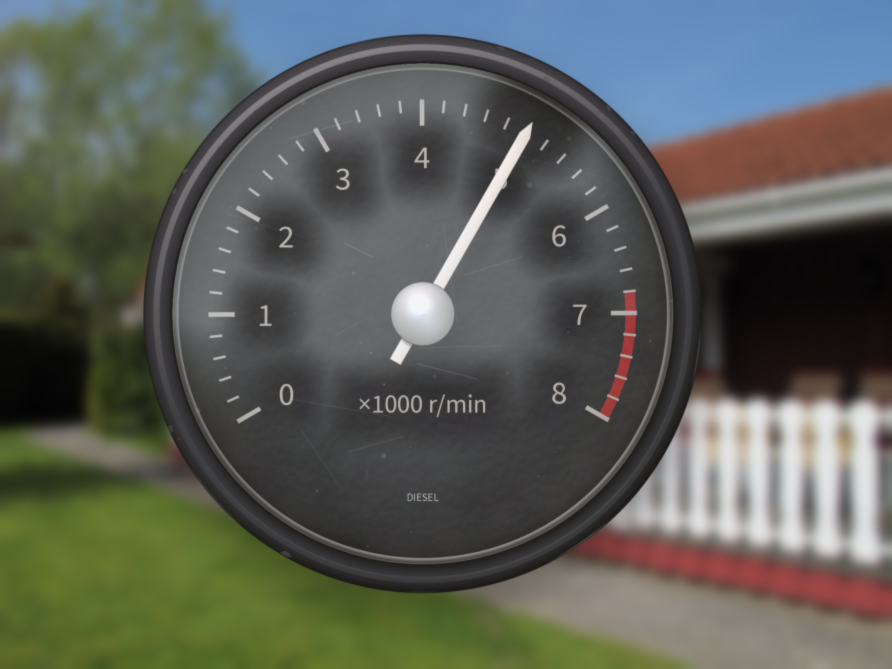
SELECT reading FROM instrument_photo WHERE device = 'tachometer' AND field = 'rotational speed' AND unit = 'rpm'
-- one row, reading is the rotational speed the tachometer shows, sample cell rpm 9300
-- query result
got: rpm 5000
